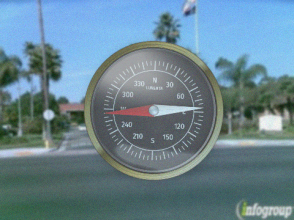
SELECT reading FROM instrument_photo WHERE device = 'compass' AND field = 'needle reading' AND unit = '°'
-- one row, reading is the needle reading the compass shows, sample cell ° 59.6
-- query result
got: ° 265
